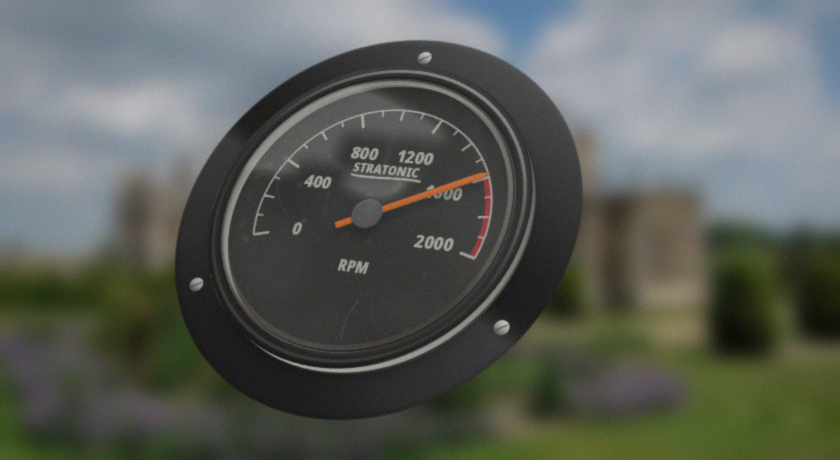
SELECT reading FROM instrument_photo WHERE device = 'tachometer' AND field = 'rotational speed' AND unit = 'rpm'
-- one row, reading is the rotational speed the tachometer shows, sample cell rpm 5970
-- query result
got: rpm 1600
